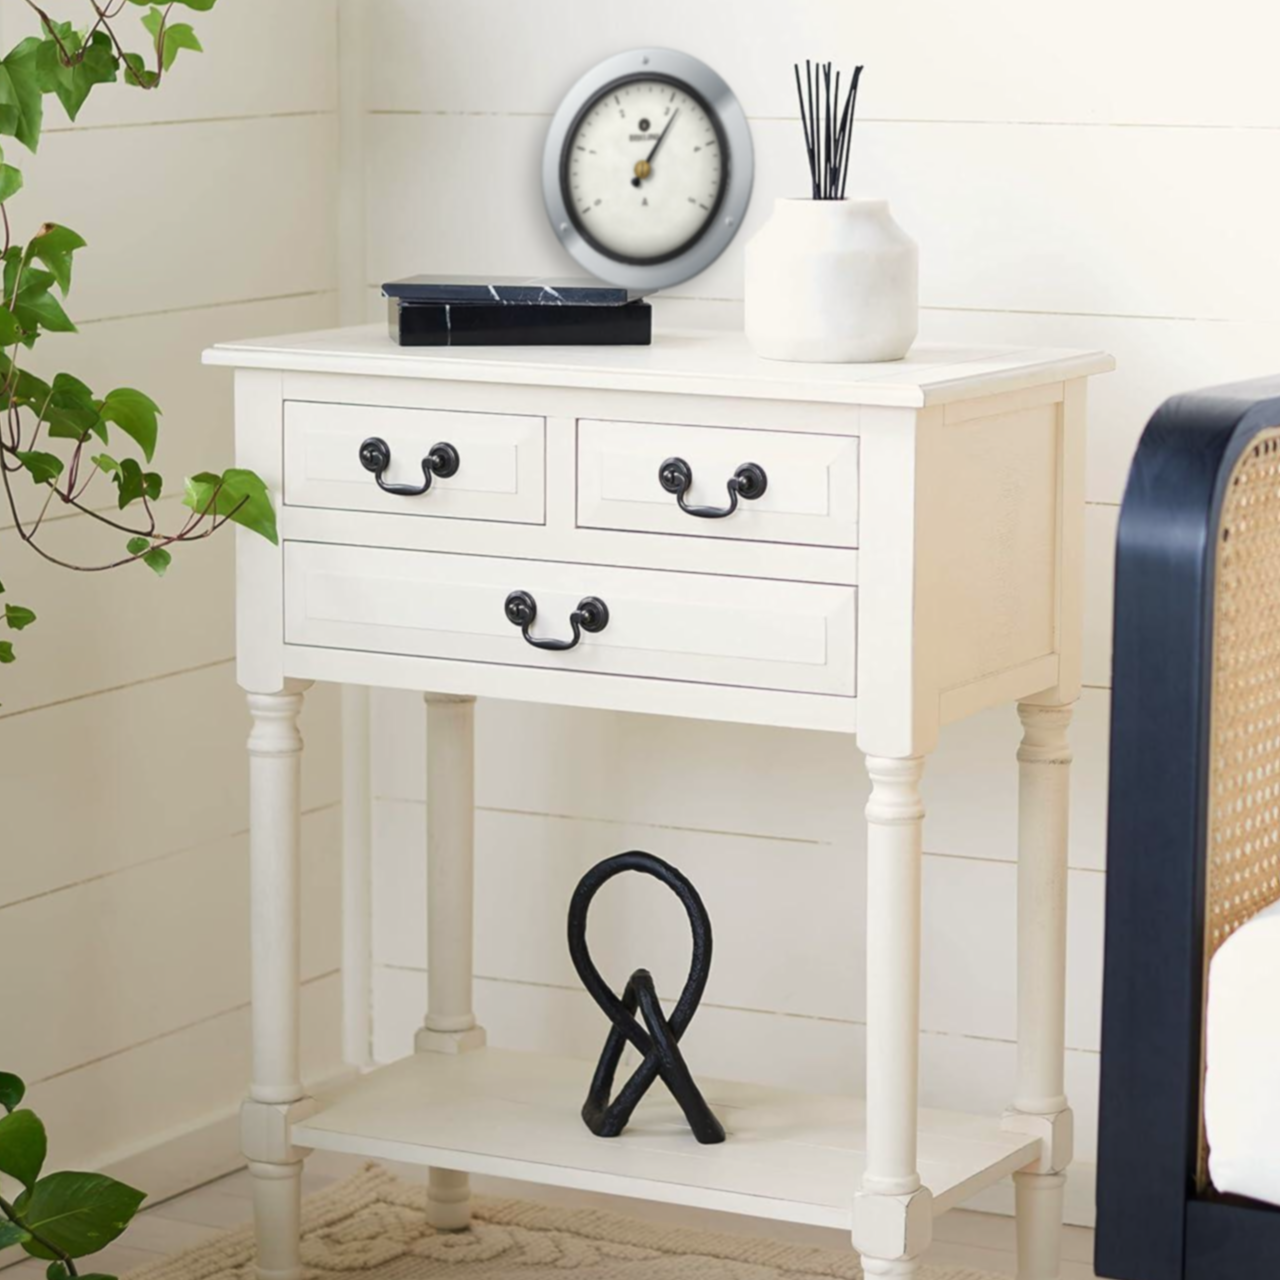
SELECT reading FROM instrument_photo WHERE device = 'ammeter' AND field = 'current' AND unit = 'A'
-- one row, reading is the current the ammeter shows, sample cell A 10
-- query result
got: A 3.2
